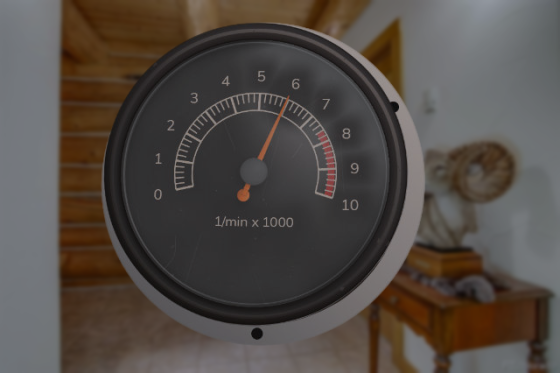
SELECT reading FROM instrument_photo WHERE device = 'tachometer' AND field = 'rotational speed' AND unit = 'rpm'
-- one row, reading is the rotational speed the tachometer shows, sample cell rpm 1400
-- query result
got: rpm 6000
